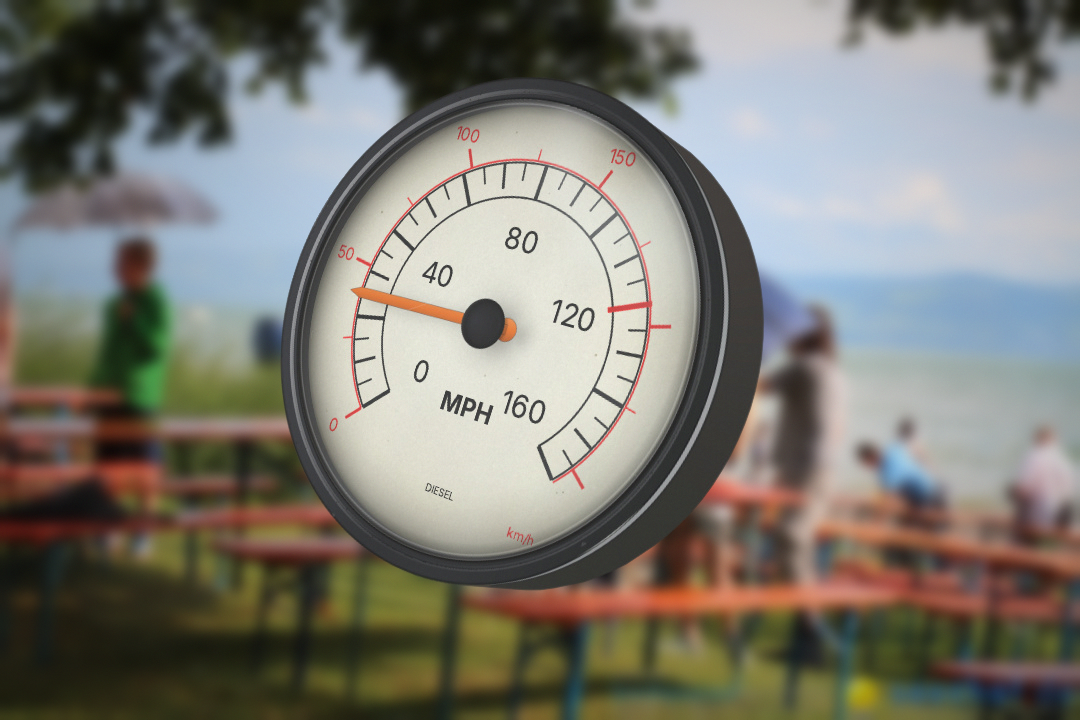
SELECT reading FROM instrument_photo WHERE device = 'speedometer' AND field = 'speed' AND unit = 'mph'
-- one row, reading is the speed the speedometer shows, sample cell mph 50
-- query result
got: mph 25
